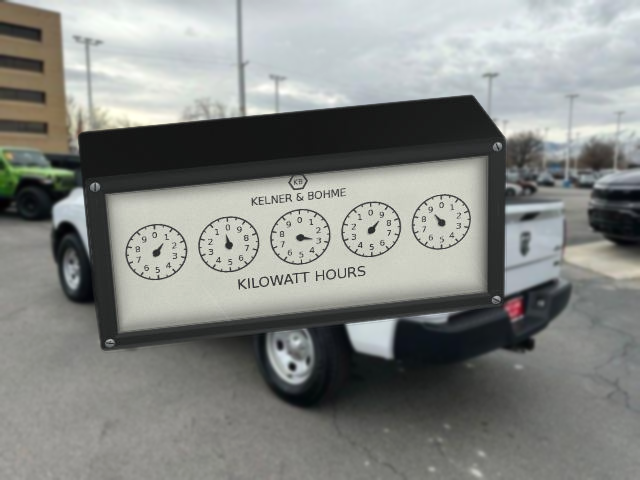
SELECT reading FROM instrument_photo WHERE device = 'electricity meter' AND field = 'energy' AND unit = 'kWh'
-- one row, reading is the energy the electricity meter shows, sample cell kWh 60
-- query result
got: kWh 10289
